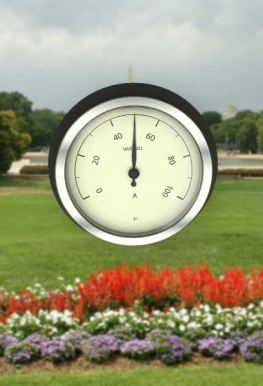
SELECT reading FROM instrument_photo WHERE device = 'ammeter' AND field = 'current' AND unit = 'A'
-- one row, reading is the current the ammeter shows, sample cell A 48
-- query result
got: A 50
